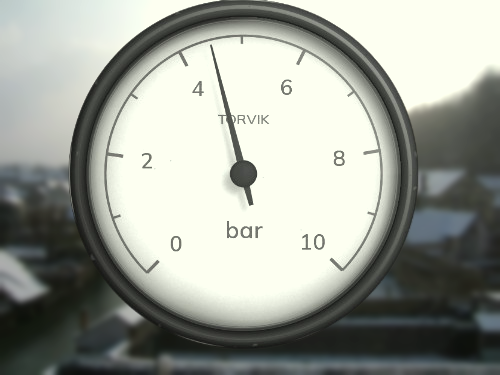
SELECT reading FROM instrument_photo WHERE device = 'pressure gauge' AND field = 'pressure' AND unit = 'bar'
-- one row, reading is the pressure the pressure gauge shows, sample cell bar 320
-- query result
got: bar 4.5
